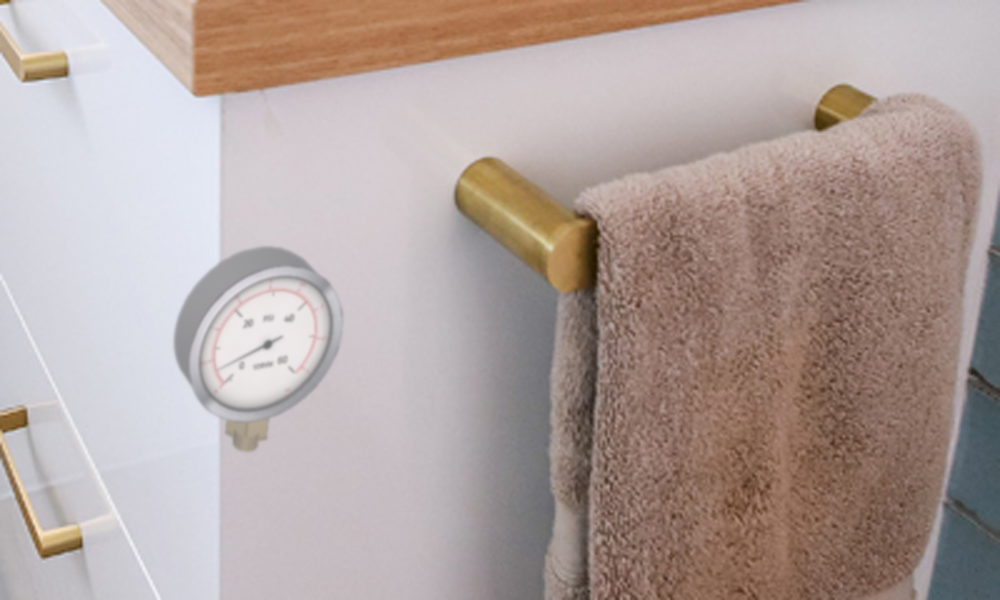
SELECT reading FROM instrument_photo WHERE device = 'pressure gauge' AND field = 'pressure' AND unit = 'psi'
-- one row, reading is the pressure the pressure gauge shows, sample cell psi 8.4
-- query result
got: psi 5
